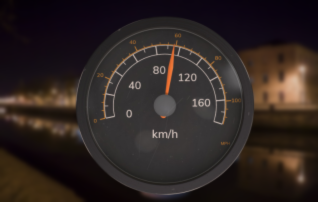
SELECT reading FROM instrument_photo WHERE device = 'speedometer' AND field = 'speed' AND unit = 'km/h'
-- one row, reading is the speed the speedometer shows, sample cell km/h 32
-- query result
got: km/h 95
